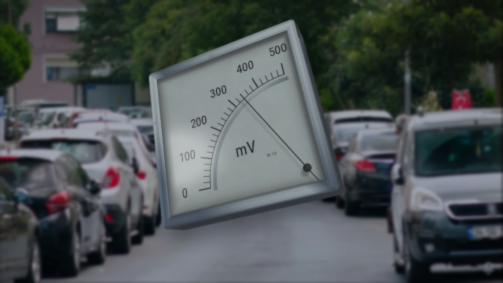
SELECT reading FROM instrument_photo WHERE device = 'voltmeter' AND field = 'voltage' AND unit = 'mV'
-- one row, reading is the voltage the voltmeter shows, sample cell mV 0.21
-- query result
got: mV 340
